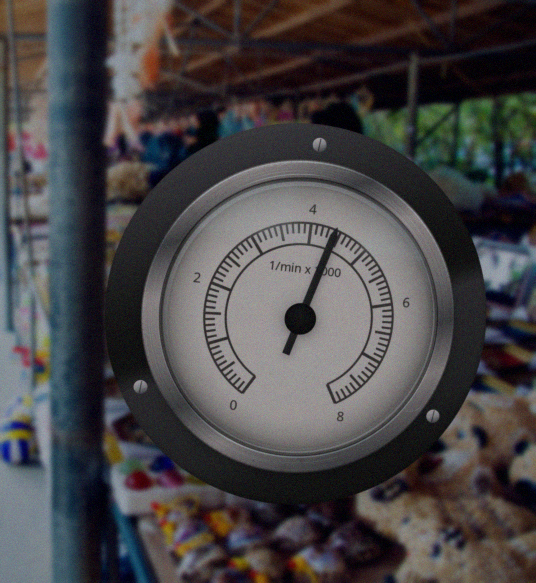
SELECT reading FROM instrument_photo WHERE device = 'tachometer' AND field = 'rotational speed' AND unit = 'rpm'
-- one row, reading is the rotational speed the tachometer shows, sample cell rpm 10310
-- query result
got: rpm 4400
